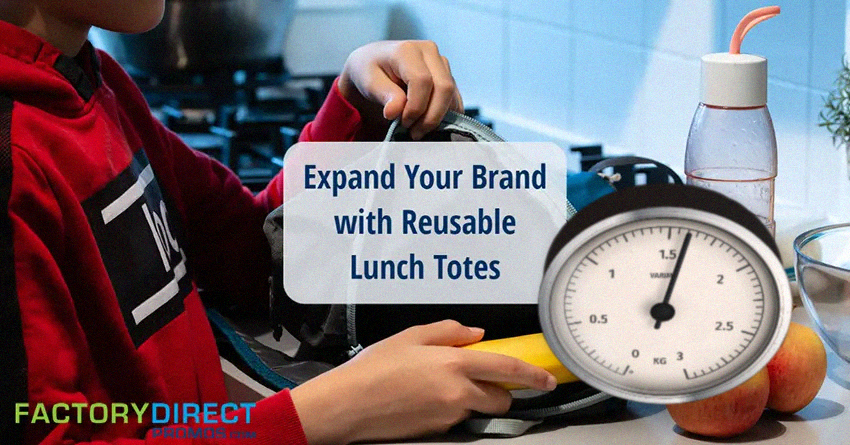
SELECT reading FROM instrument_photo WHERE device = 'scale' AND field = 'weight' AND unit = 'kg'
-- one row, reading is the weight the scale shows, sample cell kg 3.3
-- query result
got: kg 1.6
